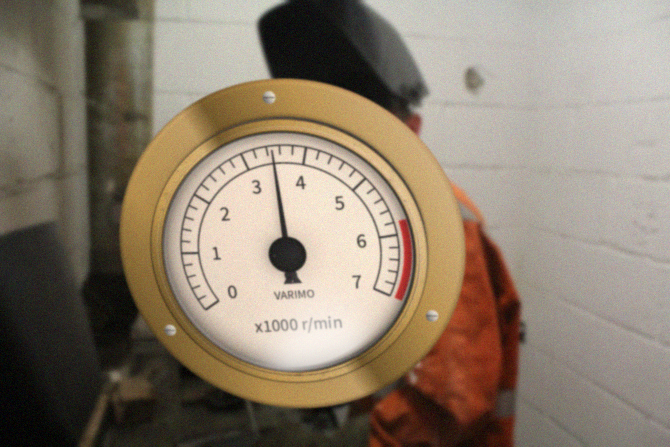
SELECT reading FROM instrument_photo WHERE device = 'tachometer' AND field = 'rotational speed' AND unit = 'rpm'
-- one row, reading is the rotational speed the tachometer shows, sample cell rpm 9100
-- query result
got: rpm 3500
